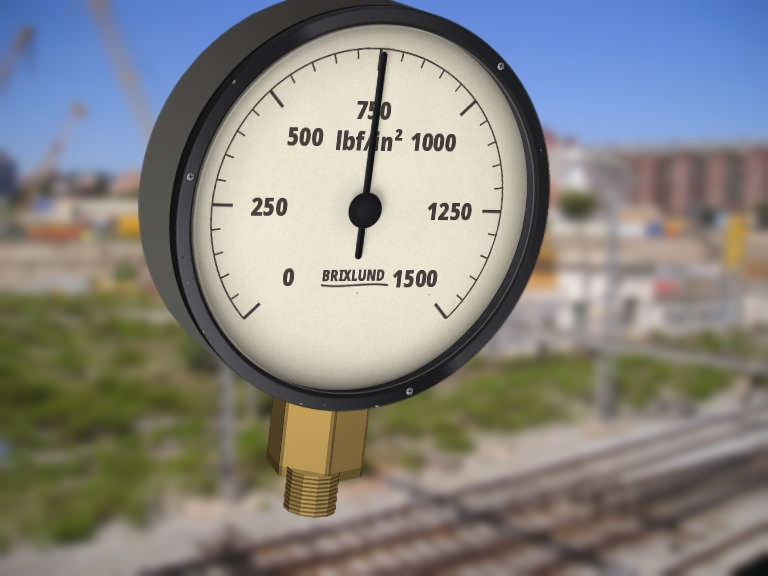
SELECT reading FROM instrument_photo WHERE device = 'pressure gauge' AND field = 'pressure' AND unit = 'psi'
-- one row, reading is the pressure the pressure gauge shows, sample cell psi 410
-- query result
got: psi 750
